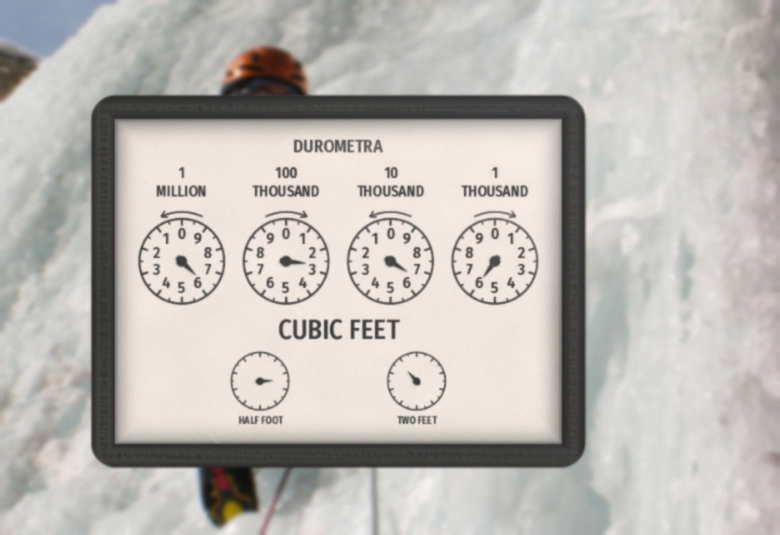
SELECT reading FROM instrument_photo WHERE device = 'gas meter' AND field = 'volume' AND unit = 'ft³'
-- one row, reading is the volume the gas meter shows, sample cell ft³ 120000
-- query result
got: ft³ 626600
